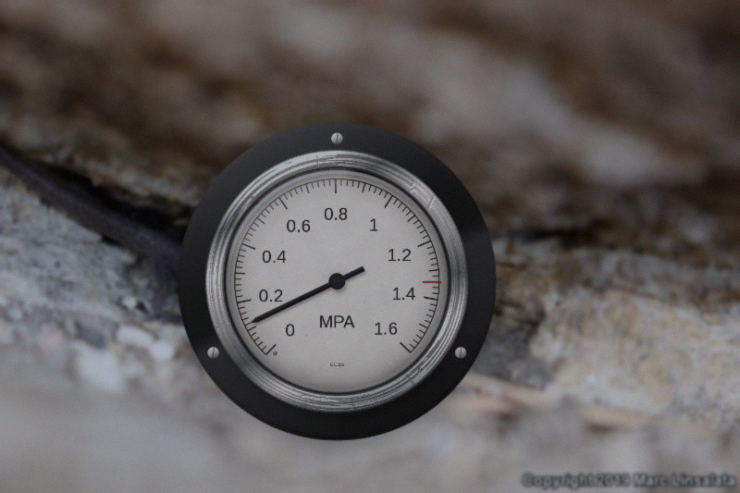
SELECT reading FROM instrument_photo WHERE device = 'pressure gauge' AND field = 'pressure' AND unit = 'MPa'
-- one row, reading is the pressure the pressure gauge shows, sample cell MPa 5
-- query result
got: MPa 0.12
